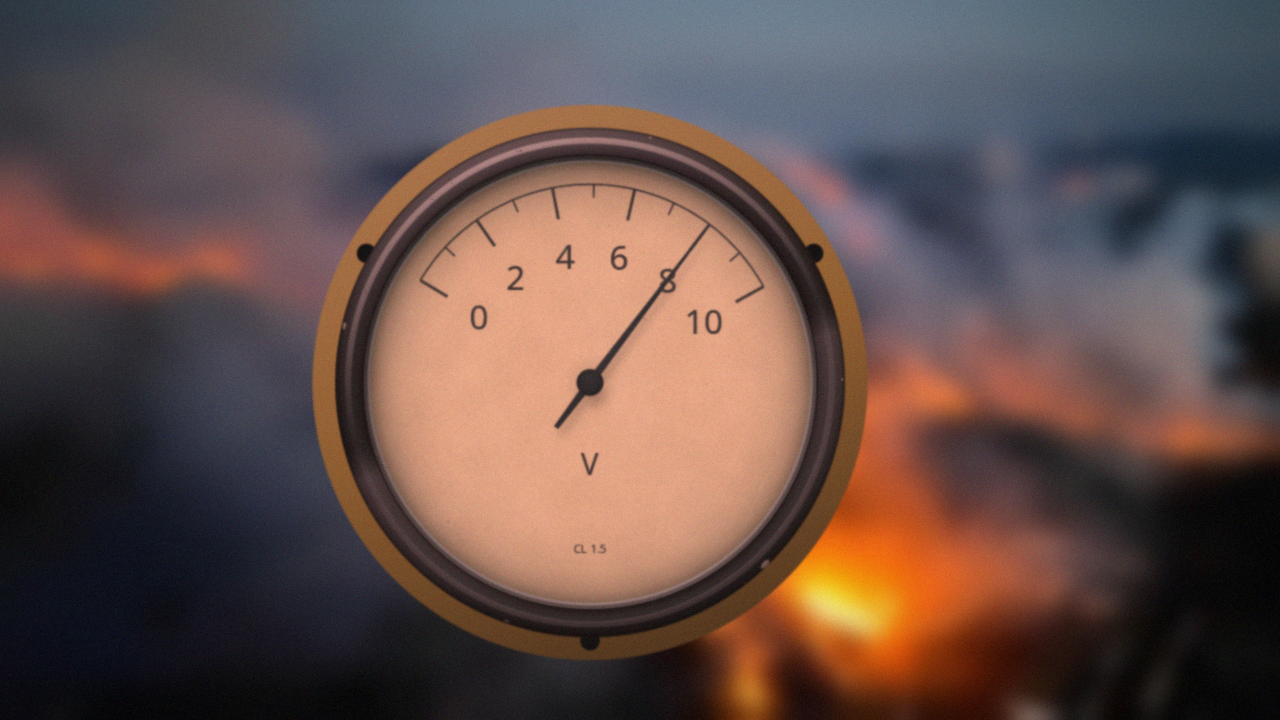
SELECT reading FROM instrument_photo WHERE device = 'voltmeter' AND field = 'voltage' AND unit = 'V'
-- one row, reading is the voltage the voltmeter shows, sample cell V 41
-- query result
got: V 8
